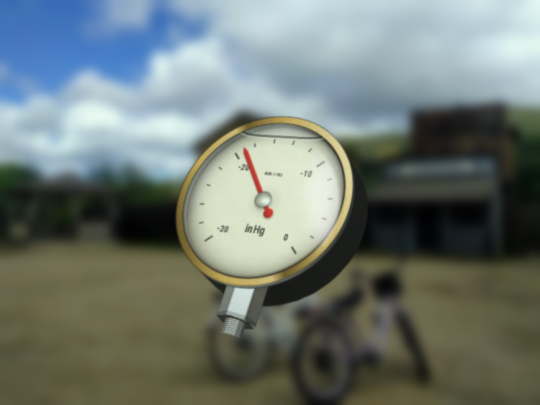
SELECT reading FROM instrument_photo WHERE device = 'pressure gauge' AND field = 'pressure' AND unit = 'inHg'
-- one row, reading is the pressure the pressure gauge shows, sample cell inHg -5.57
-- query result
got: inHg -19
